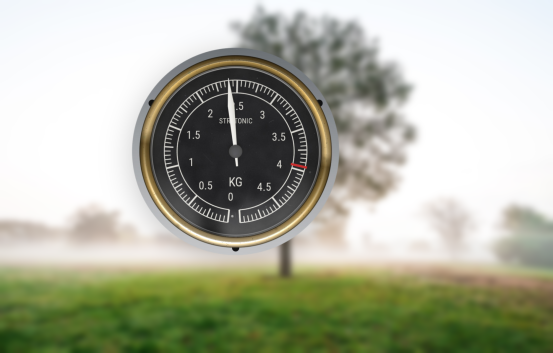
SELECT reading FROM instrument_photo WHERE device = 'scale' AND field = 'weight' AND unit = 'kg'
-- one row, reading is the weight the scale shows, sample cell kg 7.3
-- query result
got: kg 2.4
